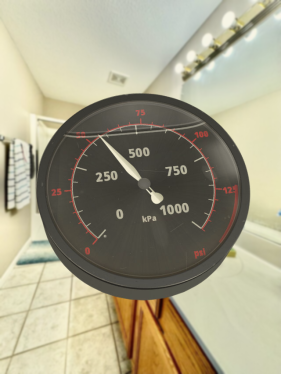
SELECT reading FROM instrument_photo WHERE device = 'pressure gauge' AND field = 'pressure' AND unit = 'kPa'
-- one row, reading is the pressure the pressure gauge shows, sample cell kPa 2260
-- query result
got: kPa 375
